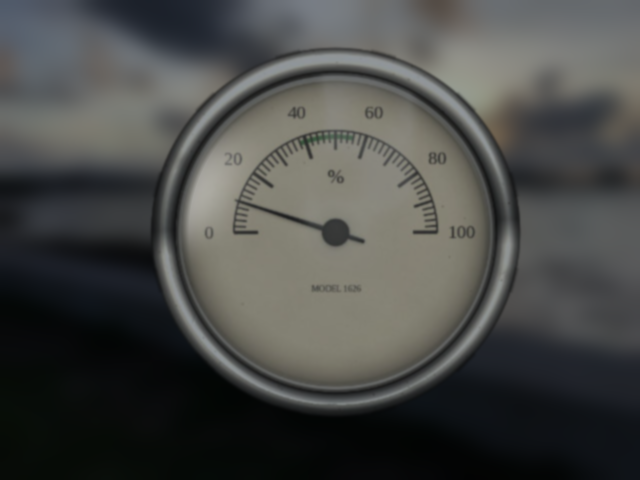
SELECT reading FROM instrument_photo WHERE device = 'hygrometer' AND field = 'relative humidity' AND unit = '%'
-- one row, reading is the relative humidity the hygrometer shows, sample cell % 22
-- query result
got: % 10
